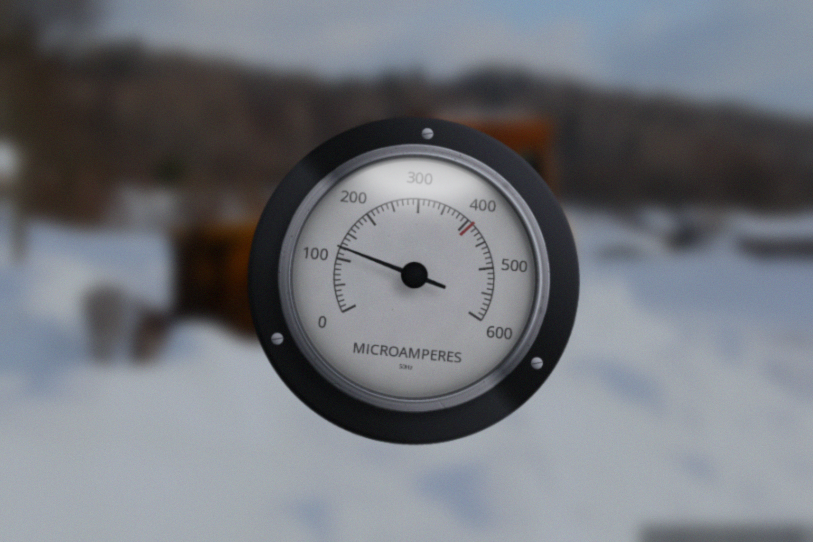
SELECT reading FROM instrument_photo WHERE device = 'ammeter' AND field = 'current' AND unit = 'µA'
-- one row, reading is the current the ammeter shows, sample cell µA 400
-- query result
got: µA 120
